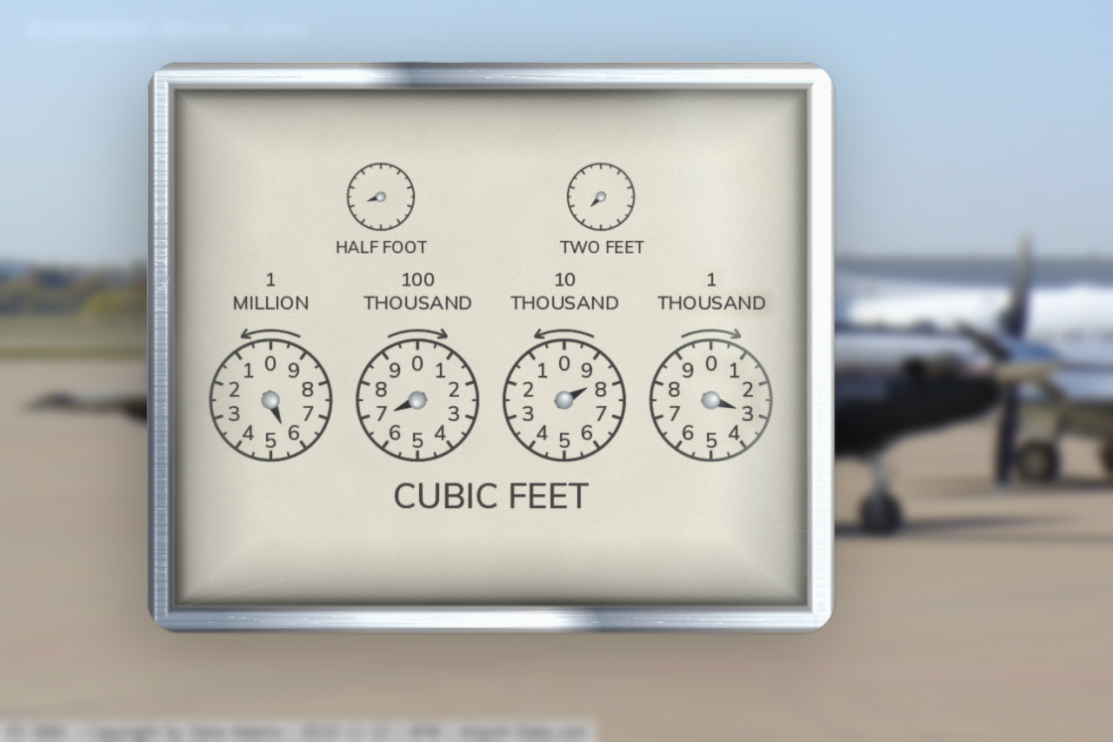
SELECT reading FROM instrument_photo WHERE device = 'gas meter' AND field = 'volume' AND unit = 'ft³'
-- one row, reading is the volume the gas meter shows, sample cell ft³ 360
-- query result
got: ft³ 568300
